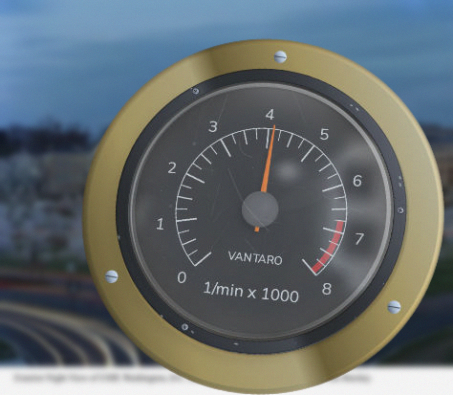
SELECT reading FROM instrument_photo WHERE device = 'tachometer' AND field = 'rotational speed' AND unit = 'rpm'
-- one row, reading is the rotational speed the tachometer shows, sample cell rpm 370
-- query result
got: rpm 4125
